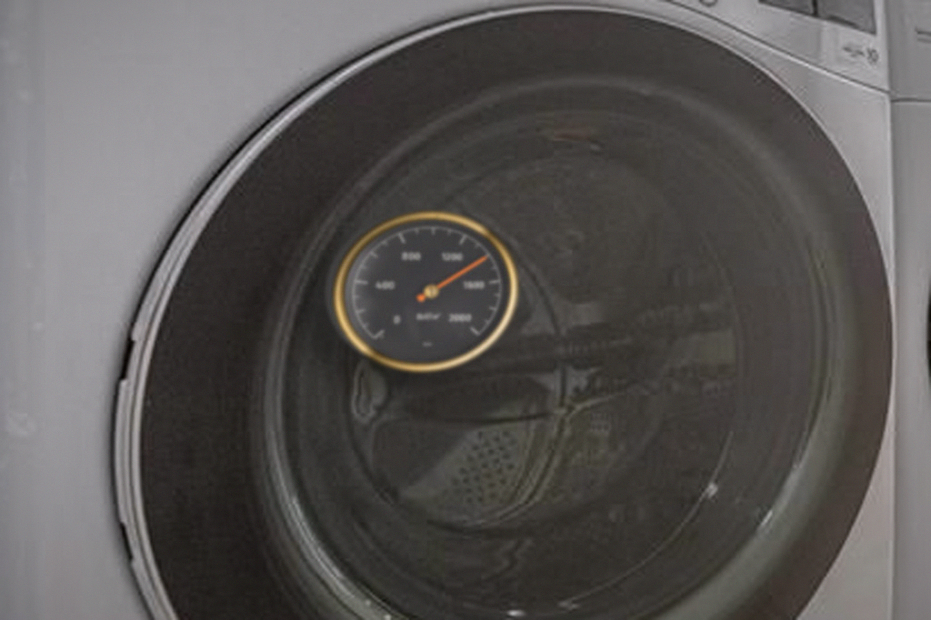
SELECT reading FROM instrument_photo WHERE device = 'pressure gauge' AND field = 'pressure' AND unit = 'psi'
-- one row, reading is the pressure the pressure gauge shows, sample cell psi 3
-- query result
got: psi 1400
